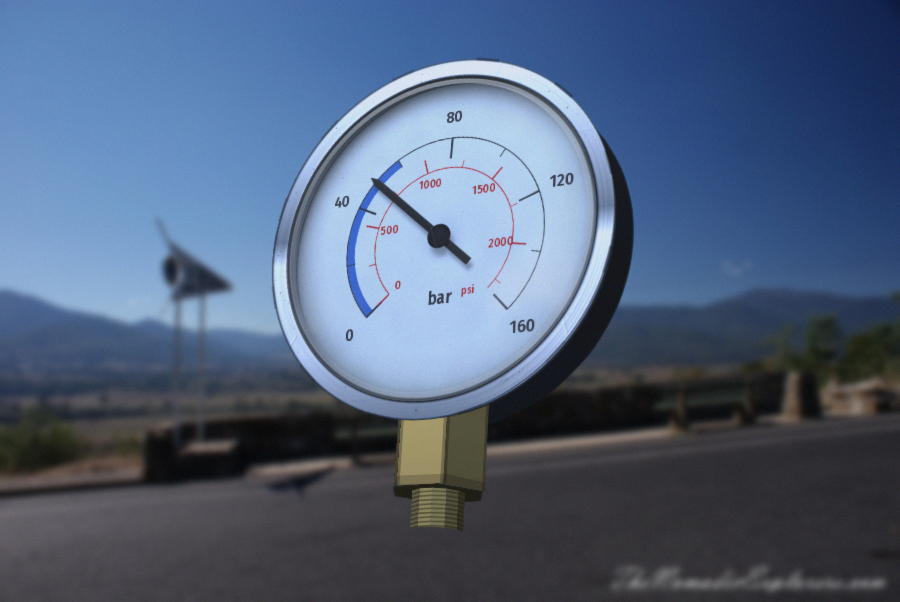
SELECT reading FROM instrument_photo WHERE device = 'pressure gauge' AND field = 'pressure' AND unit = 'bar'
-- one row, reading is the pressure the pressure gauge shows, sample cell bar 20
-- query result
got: bar 50
